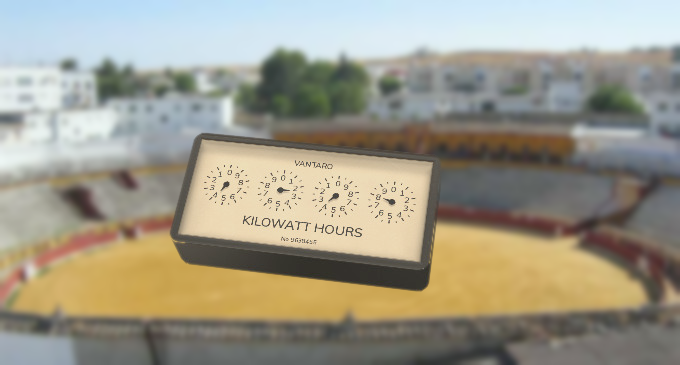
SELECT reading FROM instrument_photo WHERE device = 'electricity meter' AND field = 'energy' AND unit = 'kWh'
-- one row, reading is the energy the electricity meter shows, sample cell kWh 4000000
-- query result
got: kWh 4238
